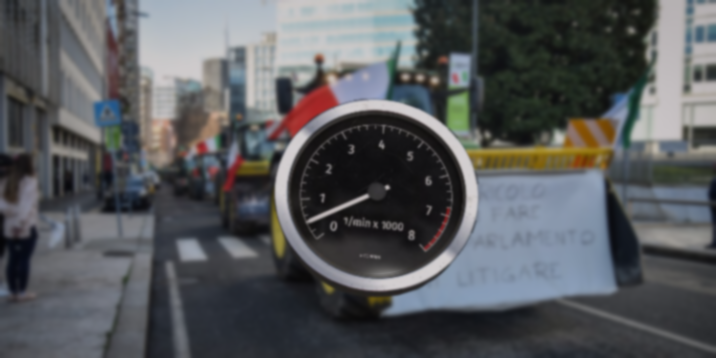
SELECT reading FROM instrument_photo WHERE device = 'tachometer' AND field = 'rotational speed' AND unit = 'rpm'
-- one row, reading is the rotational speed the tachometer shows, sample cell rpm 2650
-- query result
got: rpm 400
